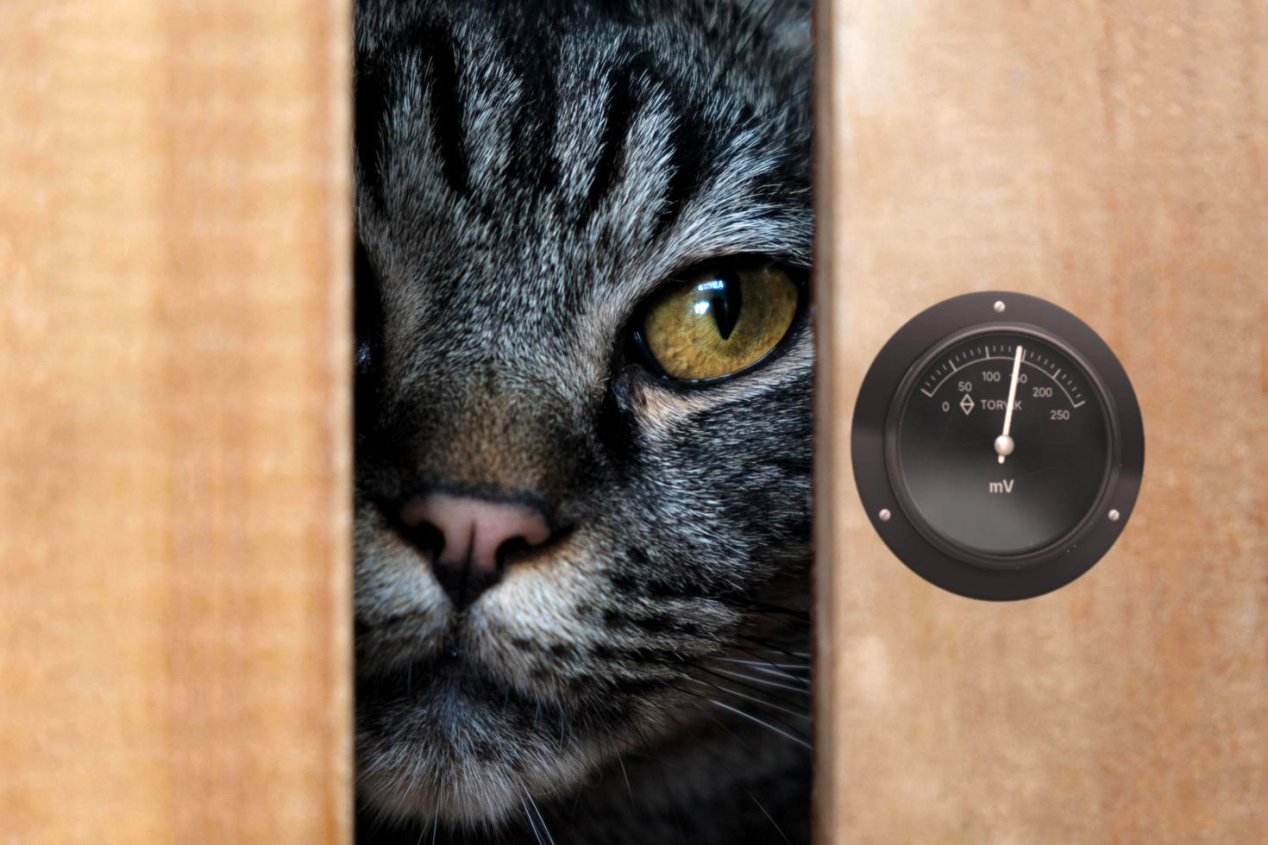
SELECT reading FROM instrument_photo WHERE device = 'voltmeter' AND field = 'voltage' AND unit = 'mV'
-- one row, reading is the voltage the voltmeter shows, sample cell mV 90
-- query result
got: mV 140
